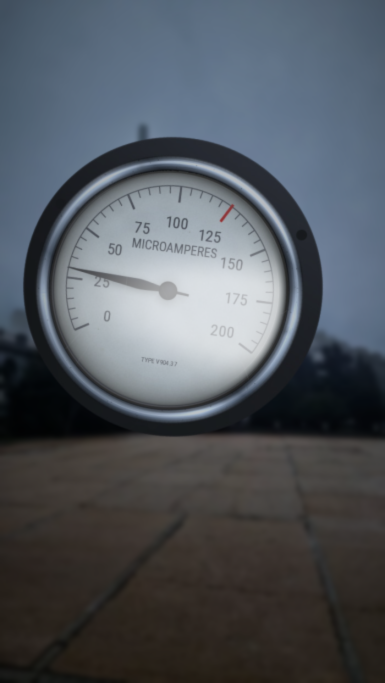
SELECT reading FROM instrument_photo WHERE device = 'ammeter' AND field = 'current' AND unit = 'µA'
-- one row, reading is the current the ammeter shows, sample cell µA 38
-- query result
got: µA 30
